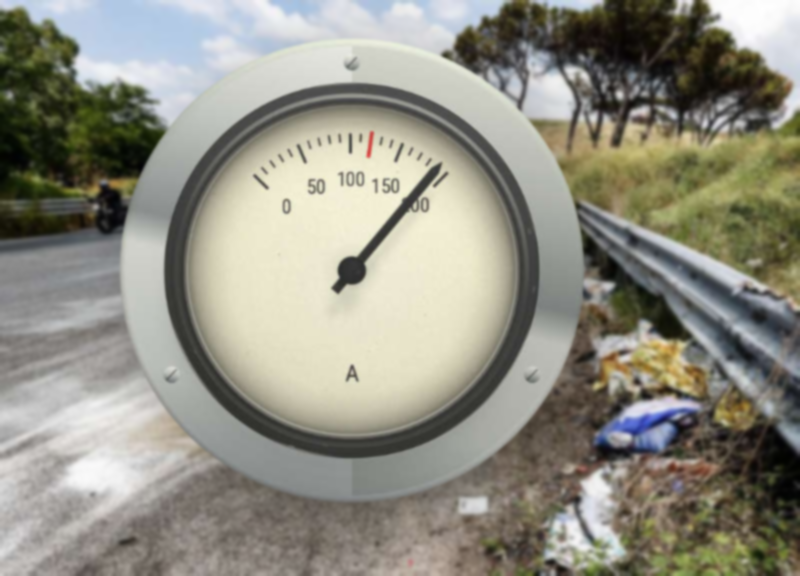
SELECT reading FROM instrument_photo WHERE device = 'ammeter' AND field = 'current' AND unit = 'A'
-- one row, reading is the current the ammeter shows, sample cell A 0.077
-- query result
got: A 190
